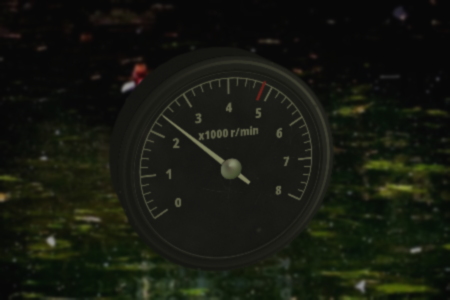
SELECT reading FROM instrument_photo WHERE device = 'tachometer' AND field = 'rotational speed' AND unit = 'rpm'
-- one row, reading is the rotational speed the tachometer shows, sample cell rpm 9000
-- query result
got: rpm 2400
